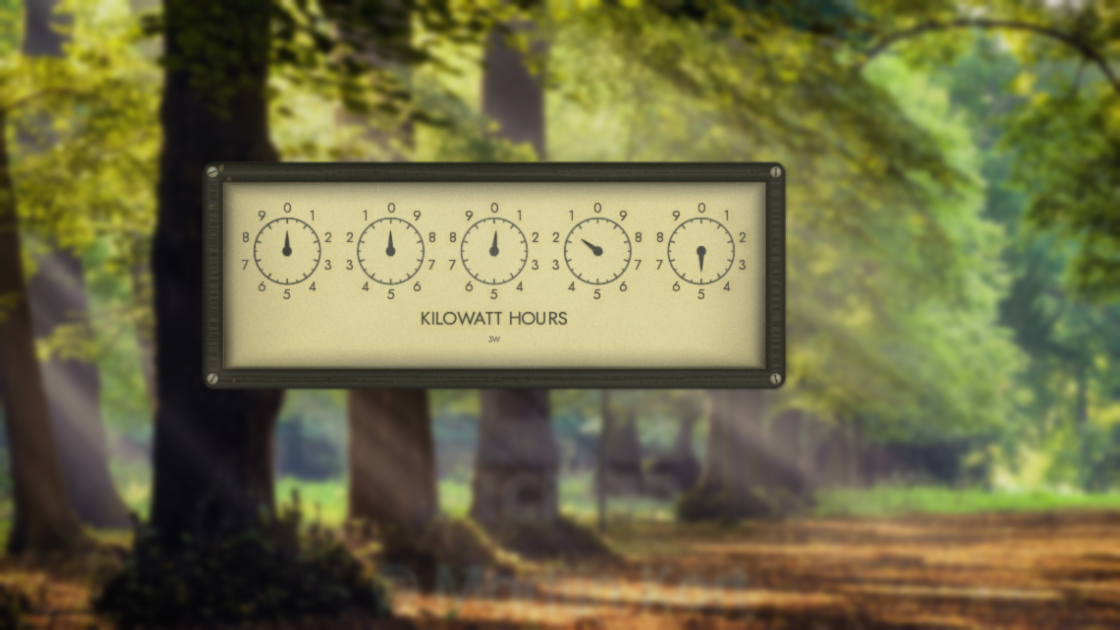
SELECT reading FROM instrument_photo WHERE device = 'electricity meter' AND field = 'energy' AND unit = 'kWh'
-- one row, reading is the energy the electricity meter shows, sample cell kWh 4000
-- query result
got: kWh 15
